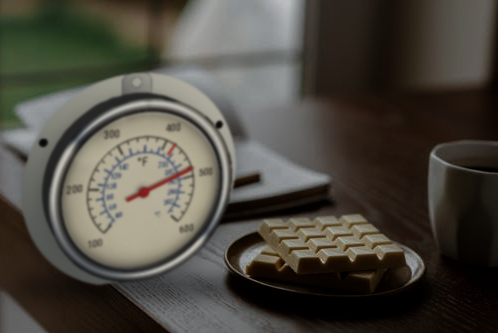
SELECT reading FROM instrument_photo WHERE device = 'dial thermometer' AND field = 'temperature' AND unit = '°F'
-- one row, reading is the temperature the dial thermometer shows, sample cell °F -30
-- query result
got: °F 480
